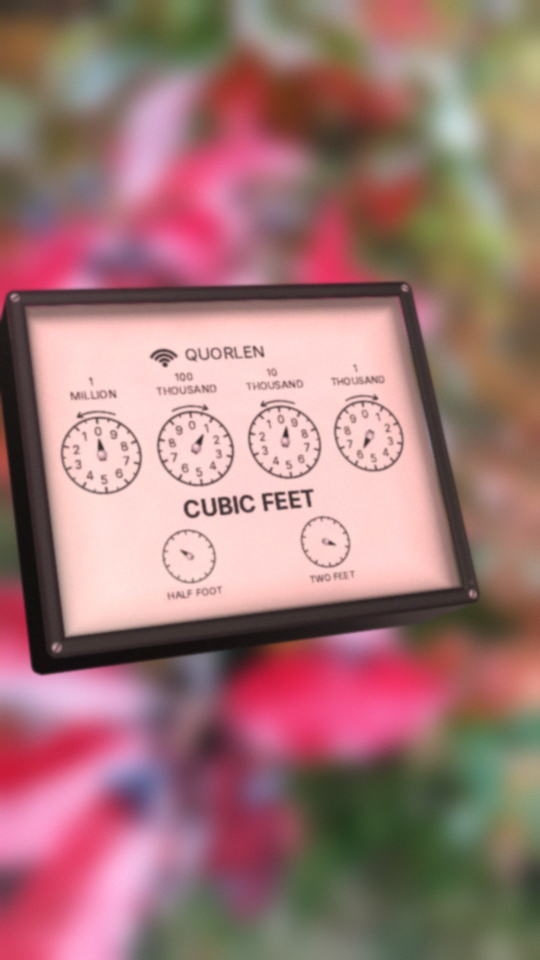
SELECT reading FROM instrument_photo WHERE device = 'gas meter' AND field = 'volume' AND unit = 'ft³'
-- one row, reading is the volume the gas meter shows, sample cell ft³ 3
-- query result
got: ft³ 9600
